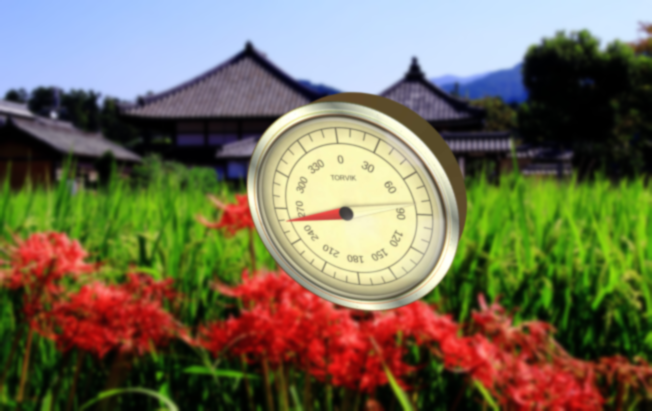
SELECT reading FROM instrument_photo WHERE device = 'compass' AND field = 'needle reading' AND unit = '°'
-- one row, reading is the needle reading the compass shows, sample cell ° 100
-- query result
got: ° 260
